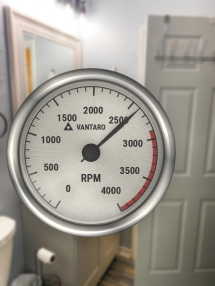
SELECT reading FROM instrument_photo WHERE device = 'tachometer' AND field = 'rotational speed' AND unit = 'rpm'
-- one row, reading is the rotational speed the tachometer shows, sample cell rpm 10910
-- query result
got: rpm 2600
